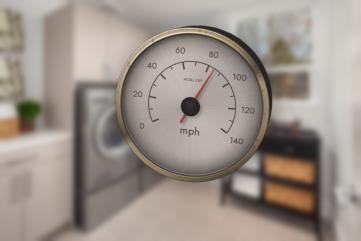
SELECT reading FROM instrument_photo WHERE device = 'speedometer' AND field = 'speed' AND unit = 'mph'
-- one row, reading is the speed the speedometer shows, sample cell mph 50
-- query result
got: mph 85
